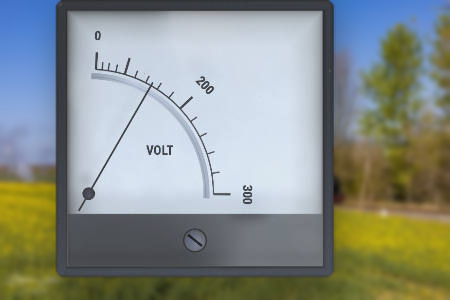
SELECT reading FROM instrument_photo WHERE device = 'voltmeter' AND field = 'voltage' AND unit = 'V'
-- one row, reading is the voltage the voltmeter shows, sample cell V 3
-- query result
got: V 150
